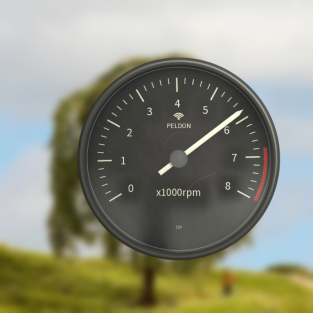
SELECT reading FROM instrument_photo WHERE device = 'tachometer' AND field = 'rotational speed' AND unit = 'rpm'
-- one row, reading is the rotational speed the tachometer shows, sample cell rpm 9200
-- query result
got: rpm 5800
